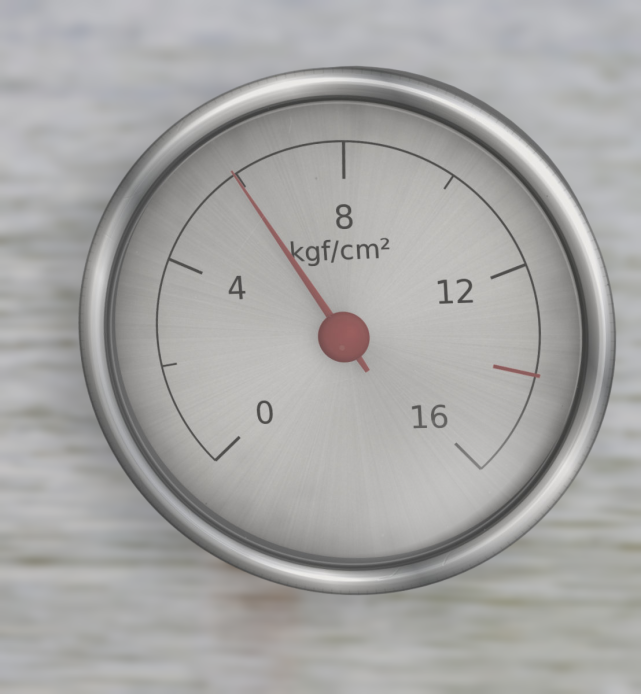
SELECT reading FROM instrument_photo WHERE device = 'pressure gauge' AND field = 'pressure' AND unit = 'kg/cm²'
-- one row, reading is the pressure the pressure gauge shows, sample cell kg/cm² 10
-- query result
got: kg/cm² 6
